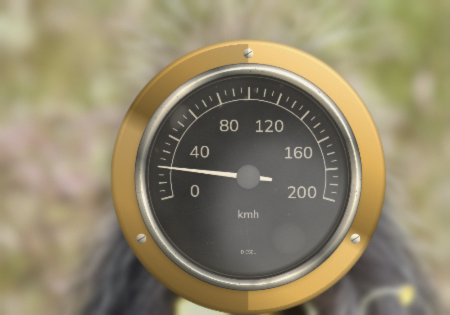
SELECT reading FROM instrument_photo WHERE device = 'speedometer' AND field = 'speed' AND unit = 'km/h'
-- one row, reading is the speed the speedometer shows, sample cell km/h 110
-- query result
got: km/h 20
